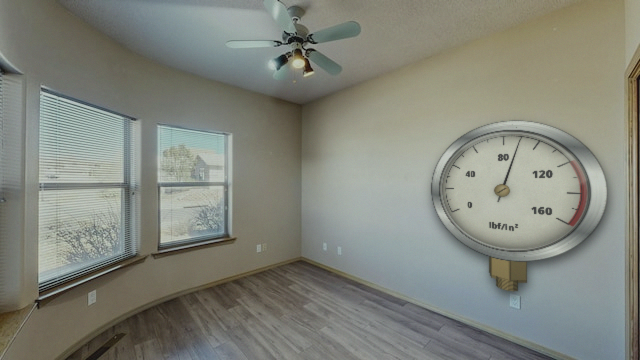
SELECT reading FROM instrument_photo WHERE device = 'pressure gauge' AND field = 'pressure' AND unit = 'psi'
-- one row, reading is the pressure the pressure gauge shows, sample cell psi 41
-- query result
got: psi 90
